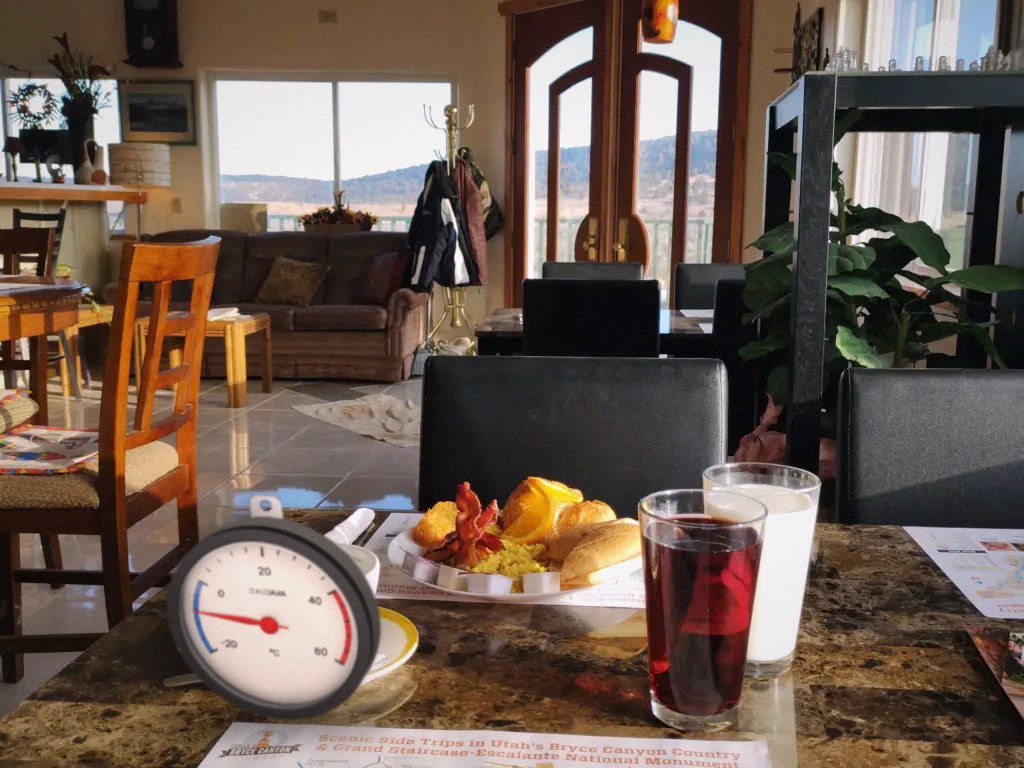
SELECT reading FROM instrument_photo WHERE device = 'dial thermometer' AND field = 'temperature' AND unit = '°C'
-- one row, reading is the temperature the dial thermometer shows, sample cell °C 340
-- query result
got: °C -8
